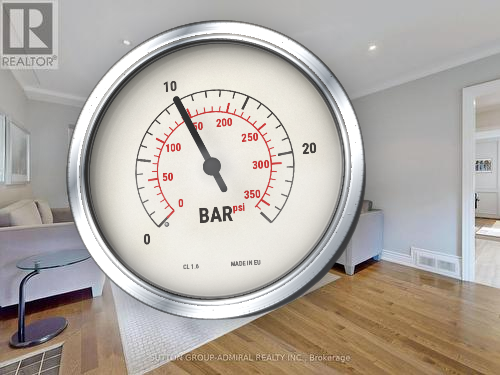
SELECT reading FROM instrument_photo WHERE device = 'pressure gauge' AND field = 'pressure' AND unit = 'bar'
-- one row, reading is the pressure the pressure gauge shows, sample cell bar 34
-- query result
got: bar 10
